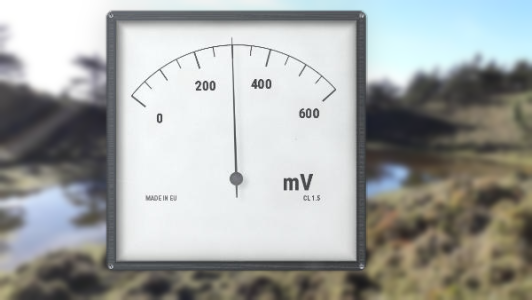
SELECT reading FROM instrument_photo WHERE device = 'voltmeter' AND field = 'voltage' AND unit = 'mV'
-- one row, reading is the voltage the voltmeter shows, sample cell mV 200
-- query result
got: mV 300
